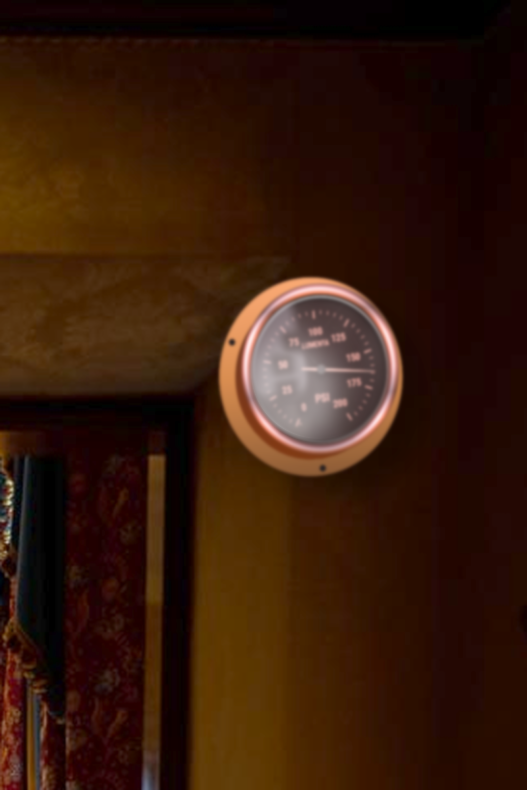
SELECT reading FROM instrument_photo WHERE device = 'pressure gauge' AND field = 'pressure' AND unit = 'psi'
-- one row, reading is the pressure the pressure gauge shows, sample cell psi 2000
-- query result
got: psi 165
